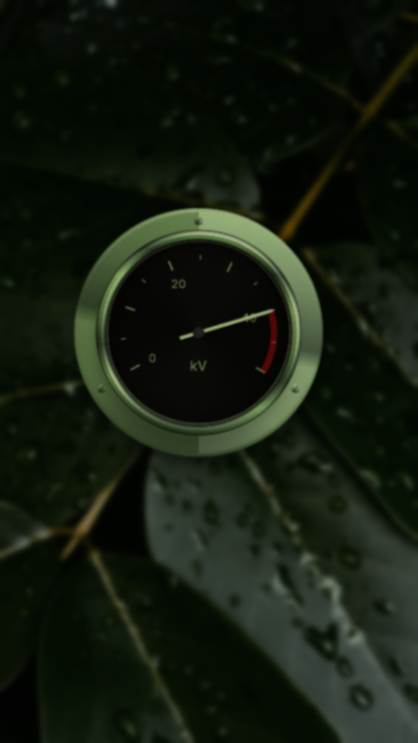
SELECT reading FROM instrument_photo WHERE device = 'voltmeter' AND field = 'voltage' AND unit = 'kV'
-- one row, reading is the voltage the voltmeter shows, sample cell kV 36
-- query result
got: kV 40
